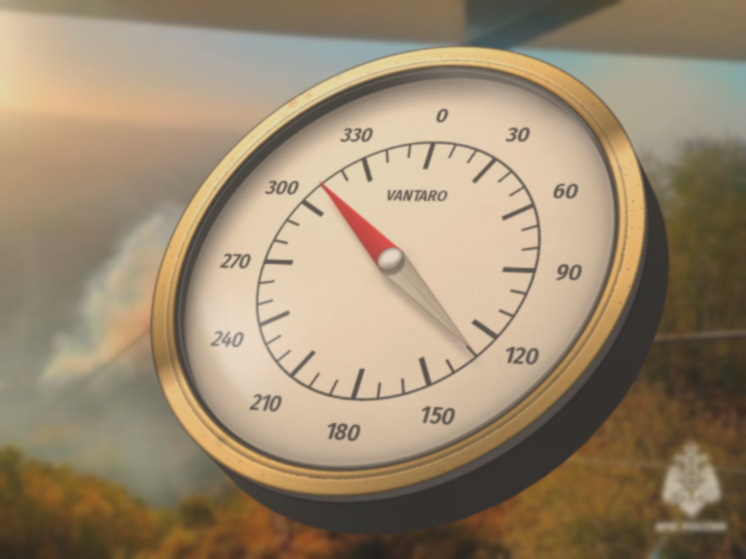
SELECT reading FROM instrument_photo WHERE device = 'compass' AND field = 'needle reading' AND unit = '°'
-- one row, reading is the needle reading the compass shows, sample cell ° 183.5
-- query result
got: ° 310
